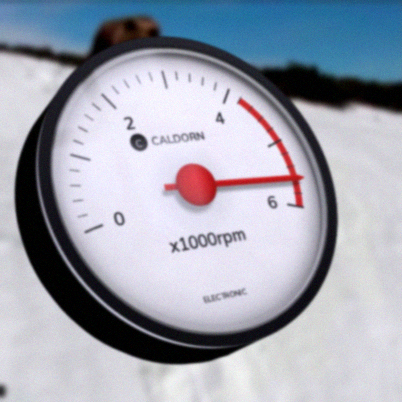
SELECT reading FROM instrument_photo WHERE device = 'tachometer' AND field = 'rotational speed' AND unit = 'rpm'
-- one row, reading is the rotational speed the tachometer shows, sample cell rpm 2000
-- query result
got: rpm 5600
